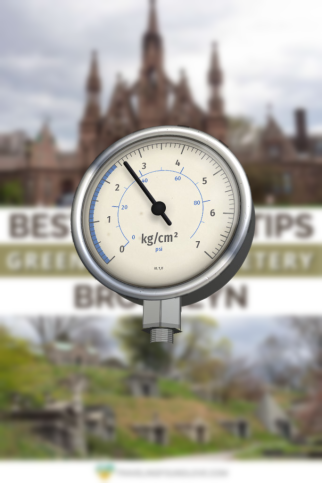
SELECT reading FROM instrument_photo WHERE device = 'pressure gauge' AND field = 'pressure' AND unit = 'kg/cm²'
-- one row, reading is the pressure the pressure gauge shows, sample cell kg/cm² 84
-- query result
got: kg/cm² 2.6
